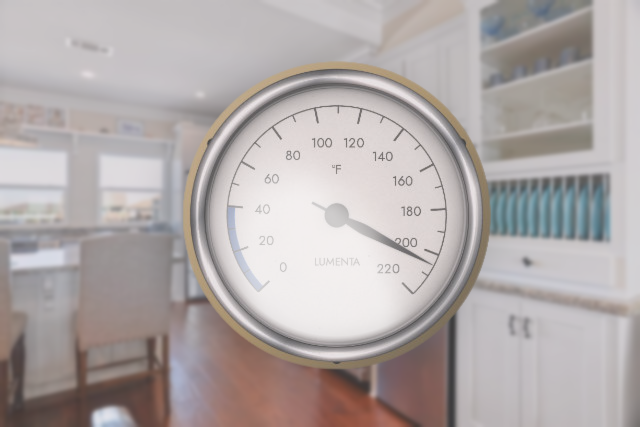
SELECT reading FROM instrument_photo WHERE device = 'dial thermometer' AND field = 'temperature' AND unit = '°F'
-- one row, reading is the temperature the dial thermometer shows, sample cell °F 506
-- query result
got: °F 205
